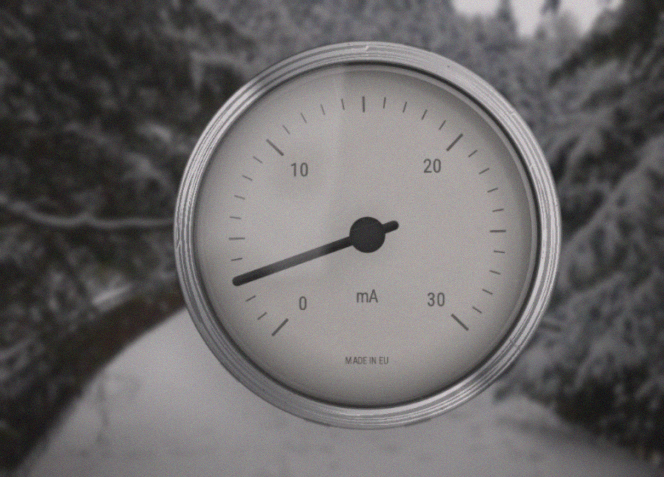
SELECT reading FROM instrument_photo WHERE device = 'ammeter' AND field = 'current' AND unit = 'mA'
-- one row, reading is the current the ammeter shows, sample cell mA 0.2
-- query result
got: mA 3
